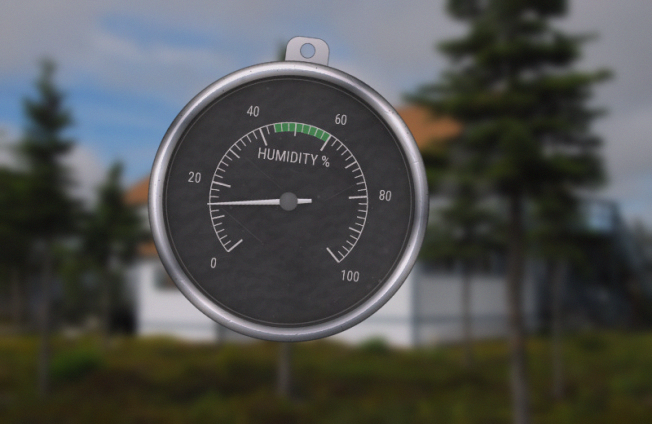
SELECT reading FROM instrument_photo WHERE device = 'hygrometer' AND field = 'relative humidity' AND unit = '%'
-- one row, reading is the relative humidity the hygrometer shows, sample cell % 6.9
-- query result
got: % 14
